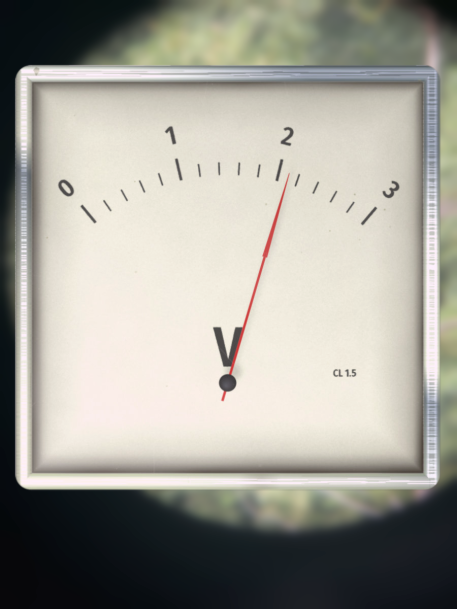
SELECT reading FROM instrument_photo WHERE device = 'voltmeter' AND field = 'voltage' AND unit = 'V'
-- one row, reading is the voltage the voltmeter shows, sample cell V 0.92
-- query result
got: V 2.1
